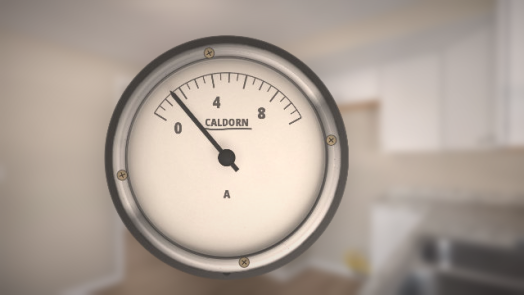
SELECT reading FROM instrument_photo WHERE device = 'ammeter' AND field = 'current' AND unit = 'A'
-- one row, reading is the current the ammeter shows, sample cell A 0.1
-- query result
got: A 1.5
